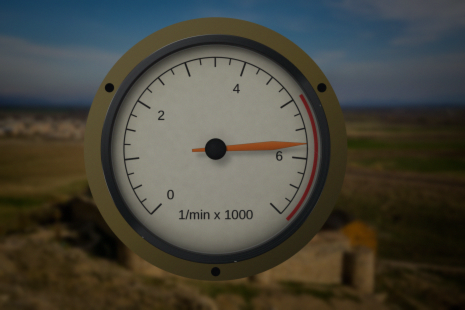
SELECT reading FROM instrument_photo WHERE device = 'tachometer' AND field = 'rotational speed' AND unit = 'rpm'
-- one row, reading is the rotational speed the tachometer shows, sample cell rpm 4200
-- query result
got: rpm 5750
